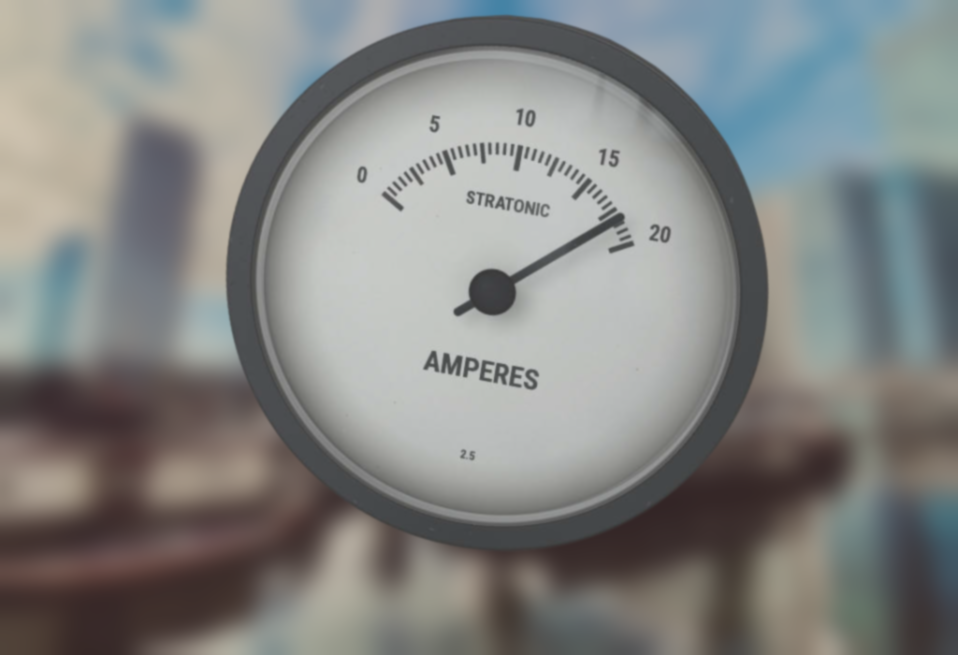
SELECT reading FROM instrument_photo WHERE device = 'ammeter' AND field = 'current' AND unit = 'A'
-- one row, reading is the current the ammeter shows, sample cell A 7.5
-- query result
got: A 18
